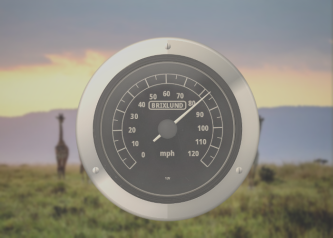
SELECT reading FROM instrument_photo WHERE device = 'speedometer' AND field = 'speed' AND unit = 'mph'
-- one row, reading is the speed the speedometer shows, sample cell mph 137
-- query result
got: mph 82.5
